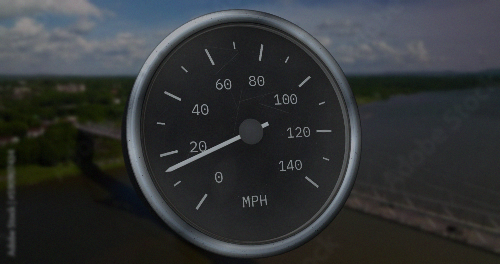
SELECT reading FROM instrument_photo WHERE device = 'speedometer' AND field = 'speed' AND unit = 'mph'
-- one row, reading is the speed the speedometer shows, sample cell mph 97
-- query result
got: mph 15
